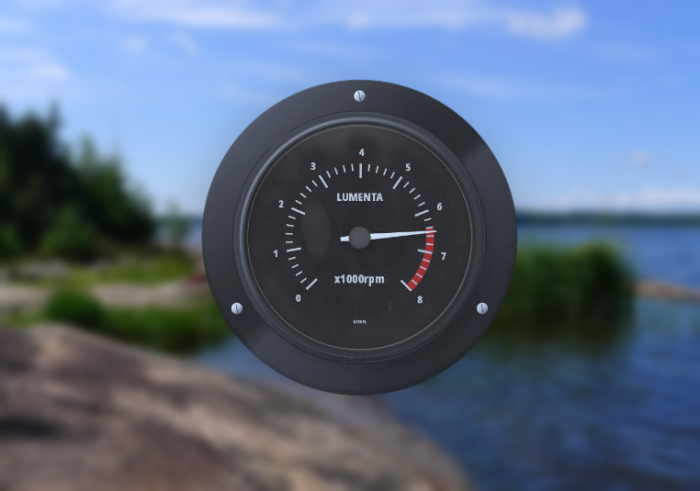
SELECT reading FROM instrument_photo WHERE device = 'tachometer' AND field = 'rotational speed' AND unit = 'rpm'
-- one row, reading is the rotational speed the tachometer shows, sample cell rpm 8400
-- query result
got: rpm 6500
